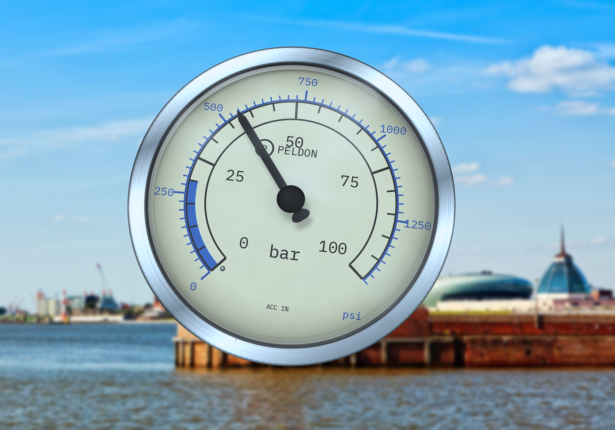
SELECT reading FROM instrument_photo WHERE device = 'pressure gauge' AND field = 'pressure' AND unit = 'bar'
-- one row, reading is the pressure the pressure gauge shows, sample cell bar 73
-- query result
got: bar 37.5
